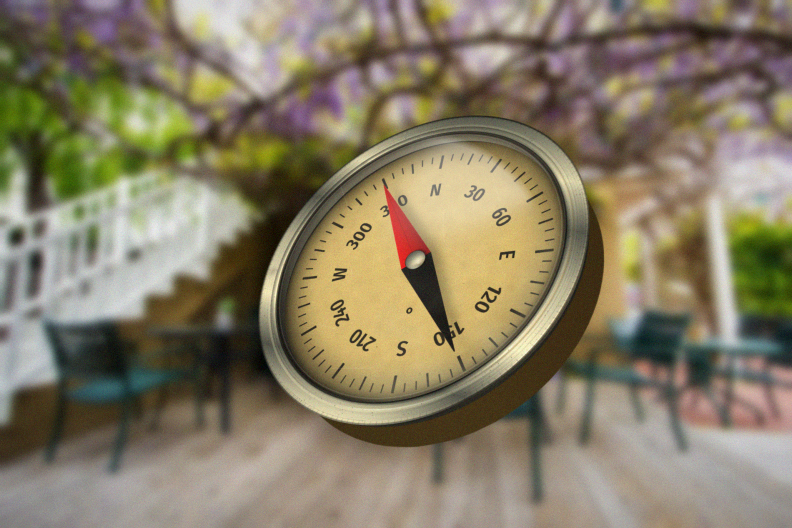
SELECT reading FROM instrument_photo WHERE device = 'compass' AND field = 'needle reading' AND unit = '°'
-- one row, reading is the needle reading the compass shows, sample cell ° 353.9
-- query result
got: ° 330
